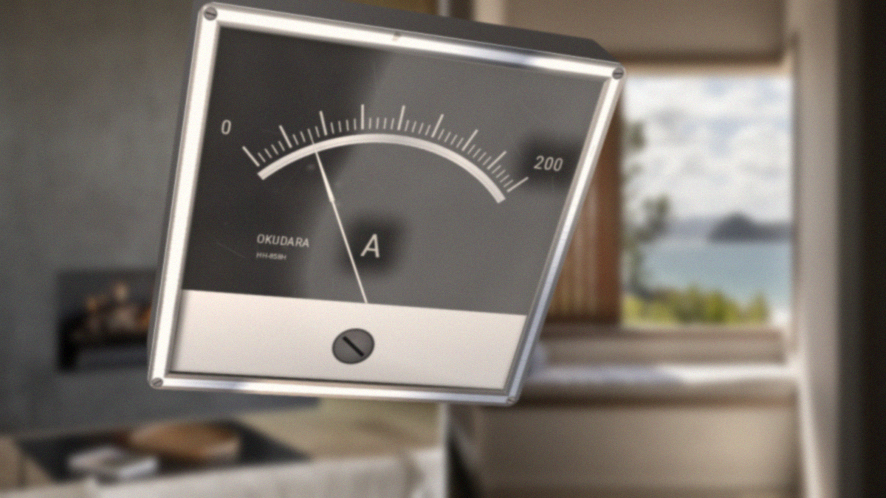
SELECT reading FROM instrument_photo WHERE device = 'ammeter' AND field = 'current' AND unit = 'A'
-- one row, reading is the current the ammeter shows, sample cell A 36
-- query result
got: A 40
